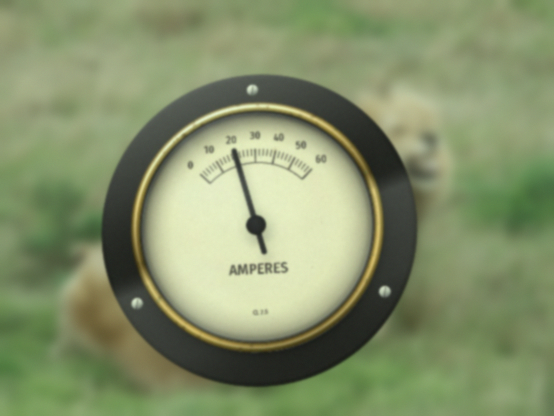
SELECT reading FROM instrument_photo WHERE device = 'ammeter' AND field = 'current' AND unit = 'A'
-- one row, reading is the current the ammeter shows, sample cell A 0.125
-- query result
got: A 20
